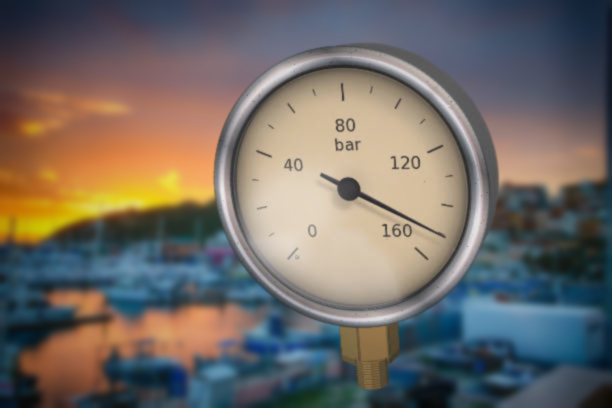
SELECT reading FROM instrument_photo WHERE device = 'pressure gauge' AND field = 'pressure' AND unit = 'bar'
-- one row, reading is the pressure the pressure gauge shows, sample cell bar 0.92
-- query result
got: bar 150
